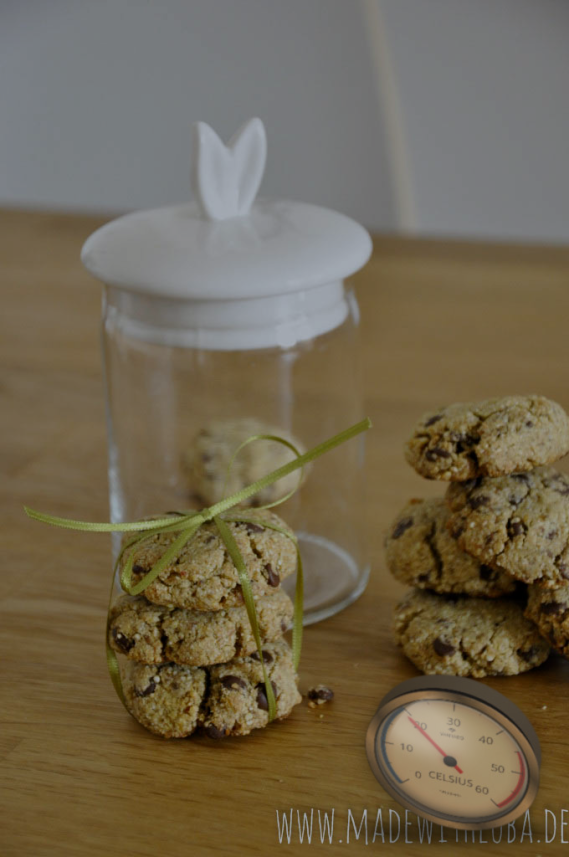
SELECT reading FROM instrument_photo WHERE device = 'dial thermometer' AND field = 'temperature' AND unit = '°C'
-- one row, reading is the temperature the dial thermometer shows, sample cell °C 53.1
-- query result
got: °C 20
